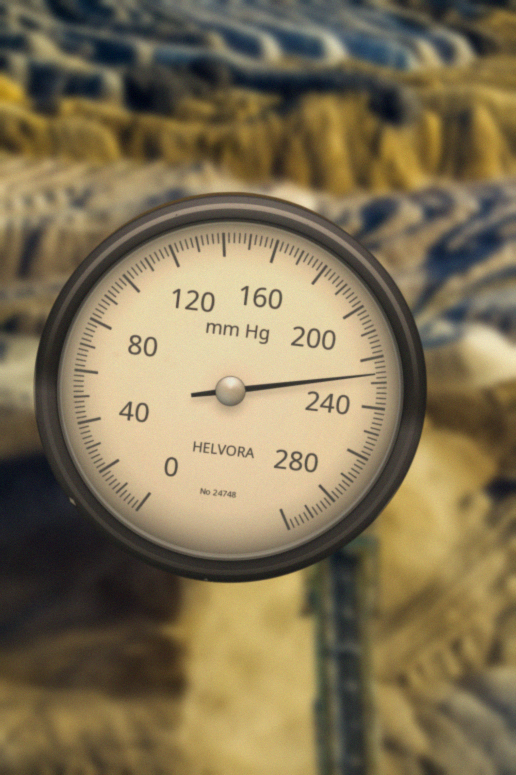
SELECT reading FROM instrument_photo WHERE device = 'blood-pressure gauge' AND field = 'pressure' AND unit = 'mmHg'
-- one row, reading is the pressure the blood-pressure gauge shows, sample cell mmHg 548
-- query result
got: mmHg 226
